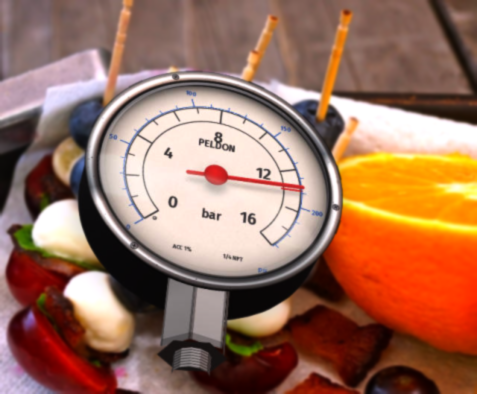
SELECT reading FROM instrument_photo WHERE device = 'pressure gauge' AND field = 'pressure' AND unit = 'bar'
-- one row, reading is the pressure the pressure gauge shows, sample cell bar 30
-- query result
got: bar 13
